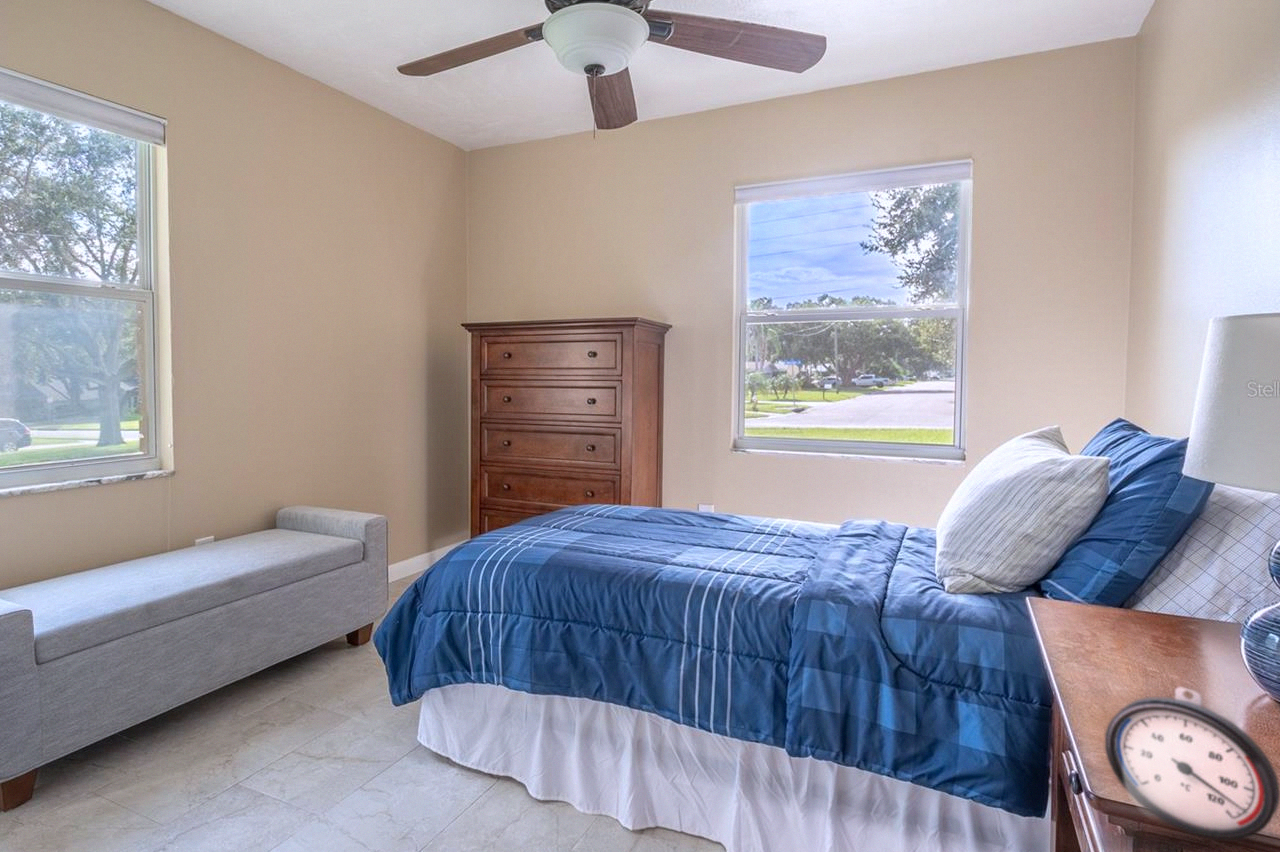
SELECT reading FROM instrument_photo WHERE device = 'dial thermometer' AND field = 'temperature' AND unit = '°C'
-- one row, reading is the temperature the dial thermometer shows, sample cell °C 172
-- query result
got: °C 112
